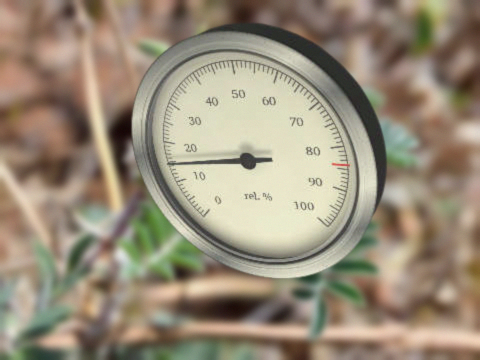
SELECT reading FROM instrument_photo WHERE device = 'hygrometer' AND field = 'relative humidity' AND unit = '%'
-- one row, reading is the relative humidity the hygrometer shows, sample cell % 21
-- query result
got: % 15
